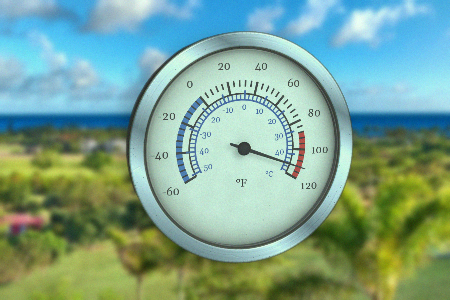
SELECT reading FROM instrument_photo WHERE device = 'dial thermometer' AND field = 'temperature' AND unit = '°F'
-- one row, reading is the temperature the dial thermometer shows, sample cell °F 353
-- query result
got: °F 112
